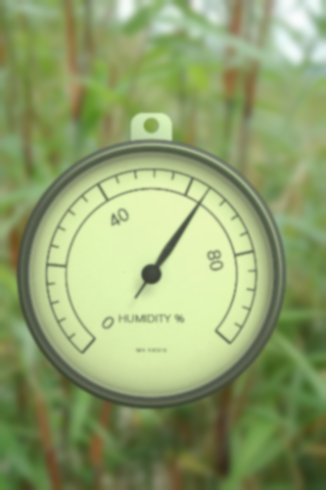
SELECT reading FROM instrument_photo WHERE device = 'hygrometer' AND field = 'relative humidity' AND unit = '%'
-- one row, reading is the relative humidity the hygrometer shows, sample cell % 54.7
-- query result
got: % 64
